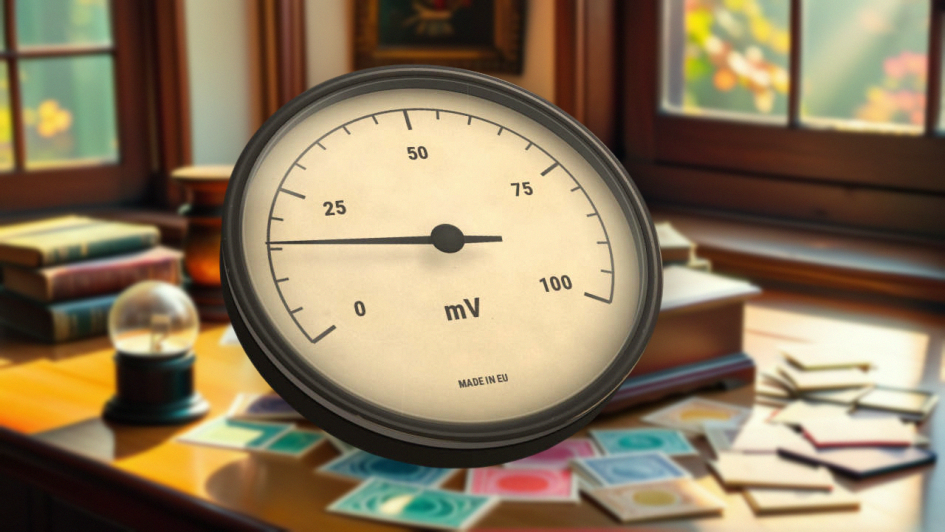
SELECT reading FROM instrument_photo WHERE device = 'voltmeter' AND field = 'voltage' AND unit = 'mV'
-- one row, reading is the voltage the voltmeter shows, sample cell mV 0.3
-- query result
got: mV 15
